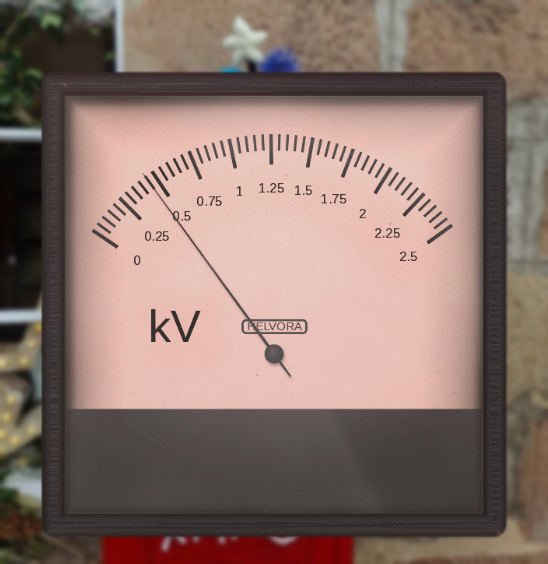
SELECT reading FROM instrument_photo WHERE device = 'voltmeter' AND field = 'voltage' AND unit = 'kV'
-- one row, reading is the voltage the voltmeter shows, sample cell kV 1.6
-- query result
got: kV 0.45
